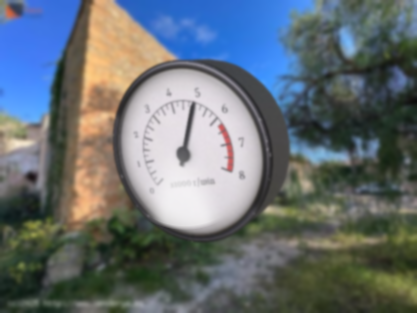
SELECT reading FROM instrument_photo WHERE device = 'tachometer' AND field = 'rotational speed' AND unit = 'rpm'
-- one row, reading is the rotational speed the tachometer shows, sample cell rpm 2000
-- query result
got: rpm 5000
